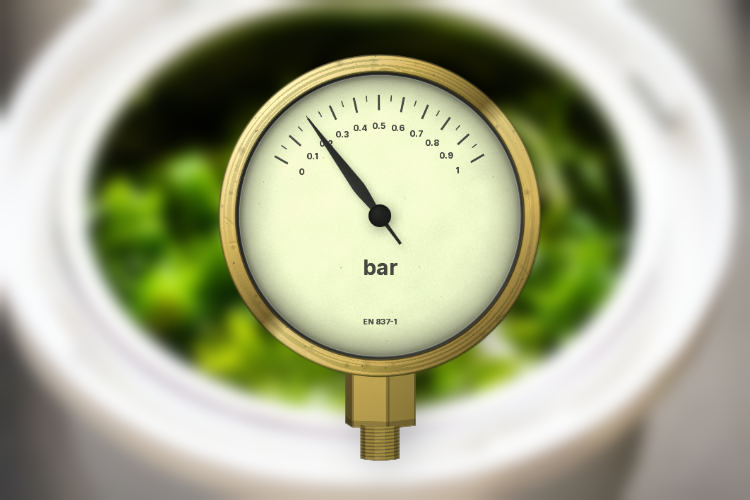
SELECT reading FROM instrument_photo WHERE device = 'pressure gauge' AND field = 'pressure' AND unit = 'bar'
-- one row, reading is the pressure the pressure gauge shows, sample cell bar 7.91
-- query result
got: bar 0.2
